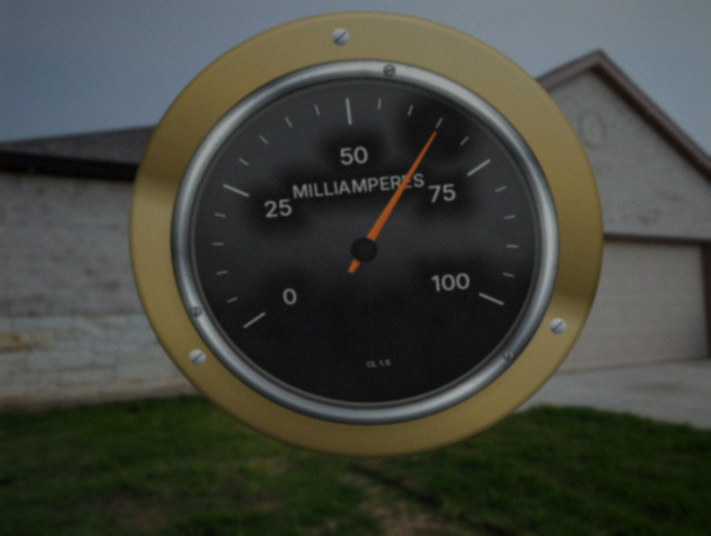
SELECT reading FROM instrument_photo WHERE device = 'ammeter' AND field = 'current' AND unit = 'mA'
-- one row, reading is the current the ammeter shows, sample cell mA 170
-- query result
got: mA 65
